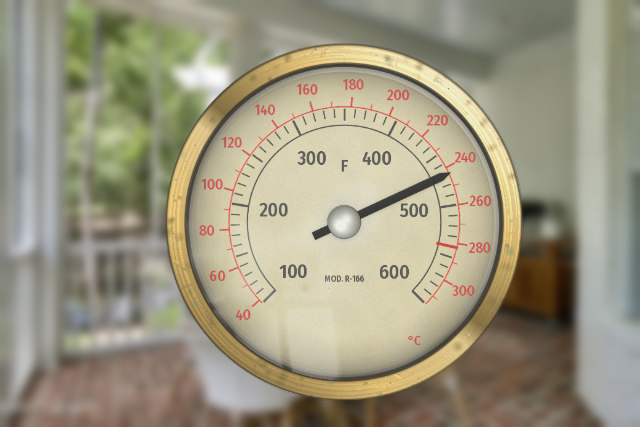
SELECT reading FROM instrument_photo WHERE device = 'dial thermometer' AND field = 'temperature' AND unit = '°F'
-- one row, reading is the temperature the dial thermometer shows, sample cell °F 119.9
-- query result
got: °F 470
